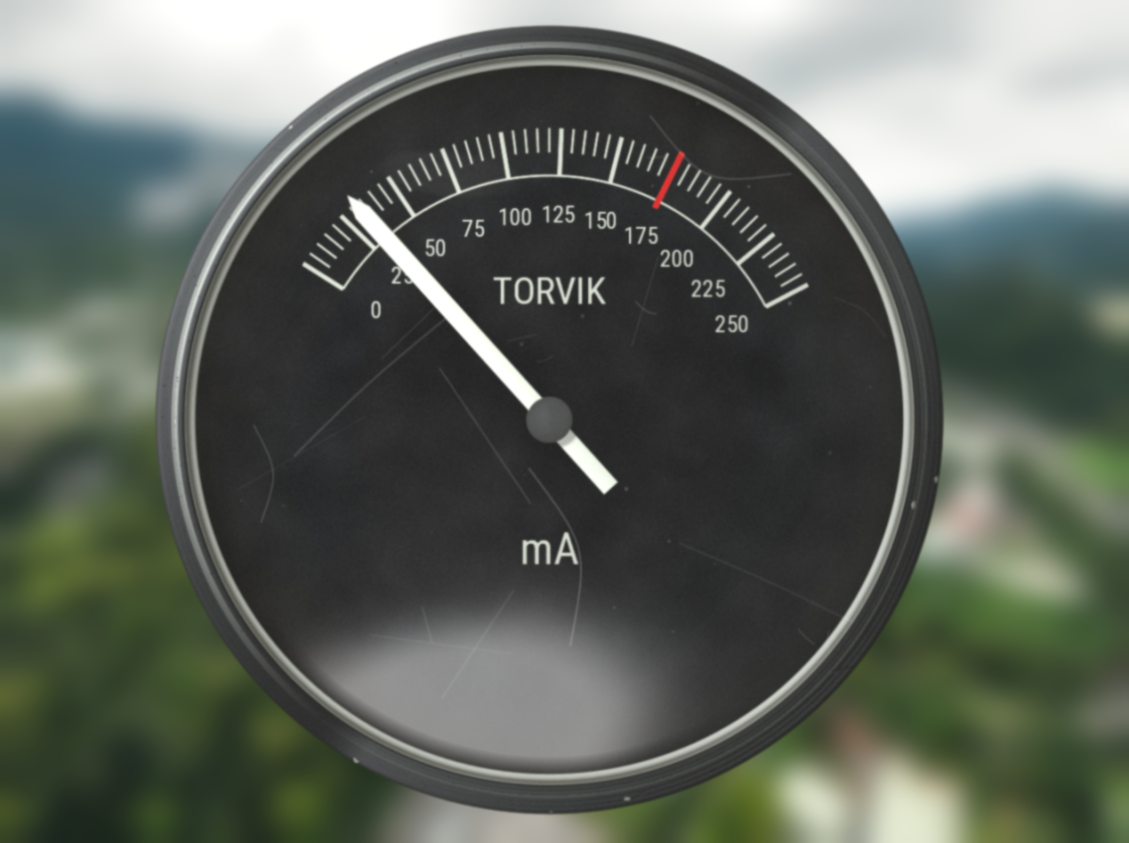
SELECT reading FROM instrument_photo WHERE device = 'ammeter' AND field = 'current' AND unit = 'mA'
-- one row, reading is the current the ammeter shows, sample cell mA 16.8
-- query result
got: mA 32.5
